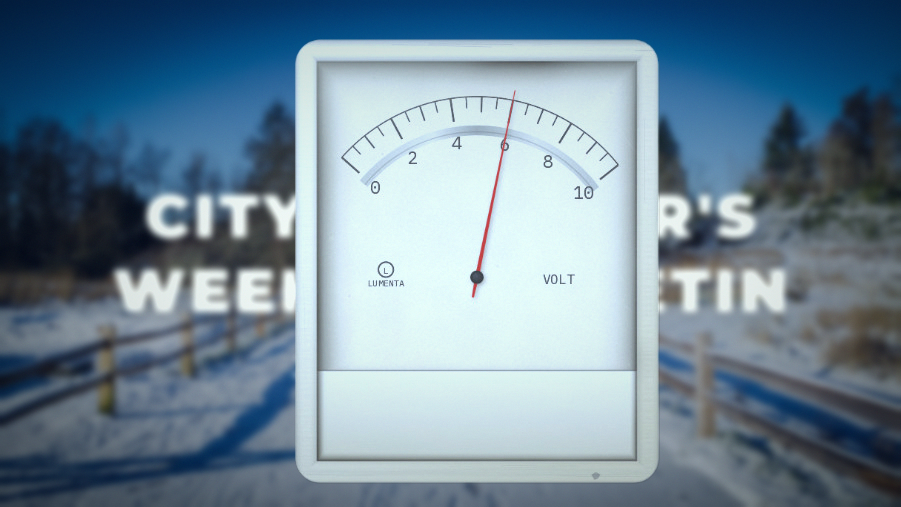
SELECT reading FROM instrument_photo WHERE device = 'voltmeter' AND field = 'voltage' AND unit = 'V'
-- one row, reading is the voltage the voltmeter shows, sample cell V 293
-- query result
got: V 6
